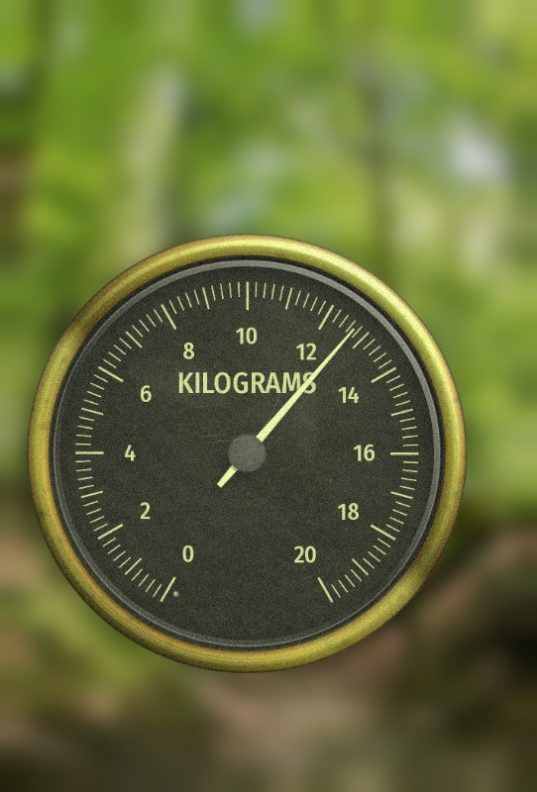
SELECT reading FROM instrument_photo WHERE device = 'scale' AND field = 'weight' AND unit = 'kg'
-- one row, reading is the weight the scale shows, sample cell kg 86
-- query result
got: kg 12.7
